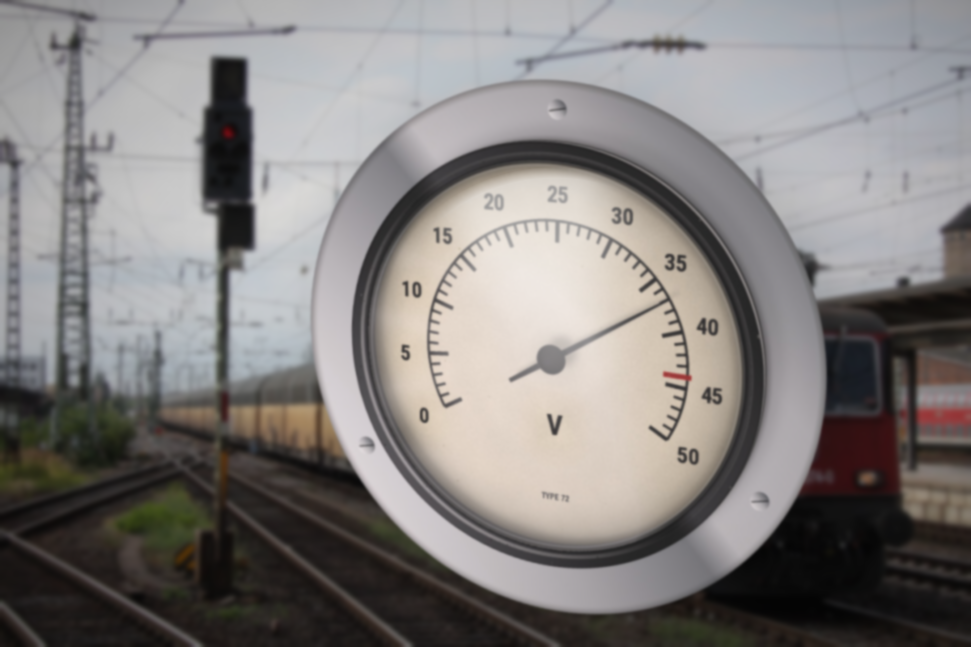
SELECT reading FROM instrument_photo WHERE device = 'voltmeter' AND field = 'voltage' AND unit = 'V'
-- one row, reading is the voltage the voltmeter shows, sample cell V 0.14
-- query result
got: V 37
